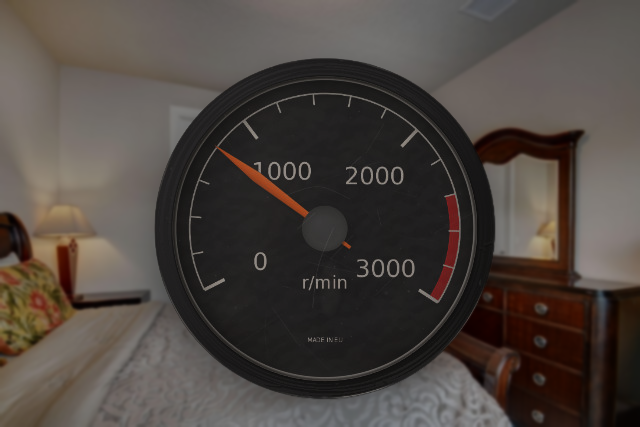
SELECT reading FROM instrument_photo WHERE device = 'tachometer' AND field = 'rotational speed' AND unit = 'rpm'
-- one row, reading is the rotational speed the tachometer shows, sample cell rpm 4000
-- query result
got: rpm 800
